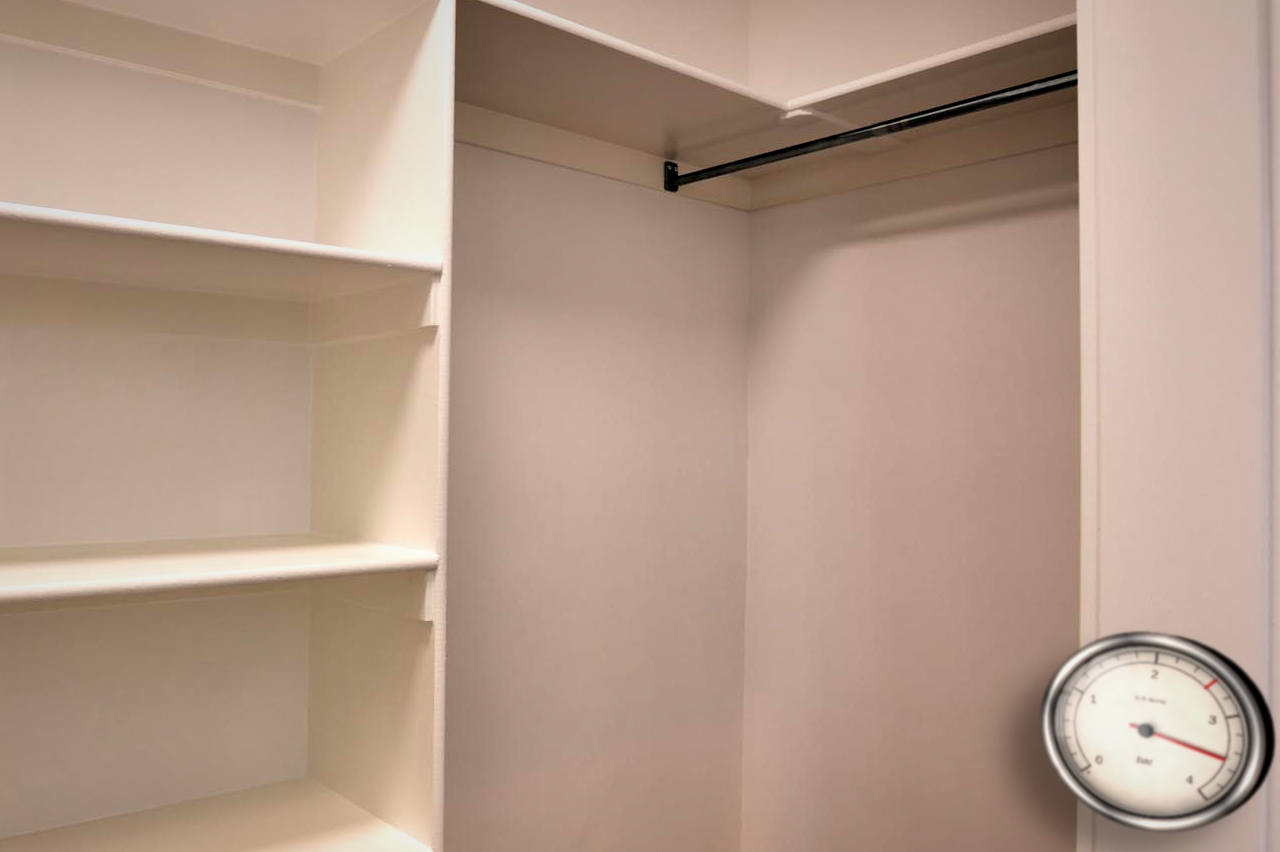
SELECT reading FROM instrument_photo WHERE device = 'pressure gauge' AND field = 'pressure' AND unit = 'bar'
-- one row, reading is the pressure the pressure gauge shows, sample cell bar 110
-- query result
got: bar 3.5
